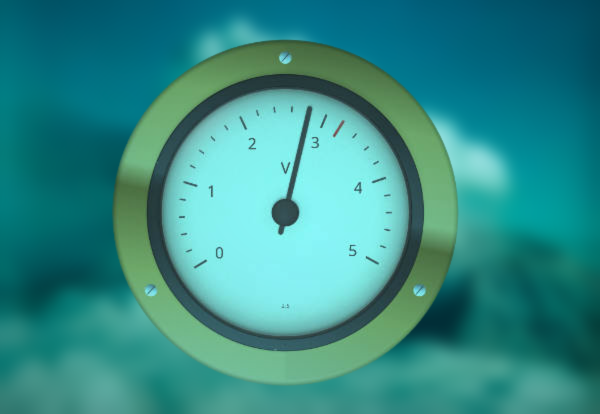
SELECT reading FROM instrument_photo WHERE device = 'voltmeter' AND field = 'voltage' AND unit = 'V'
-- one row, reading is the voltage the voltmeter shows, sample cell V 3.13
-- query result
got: V 2.8
